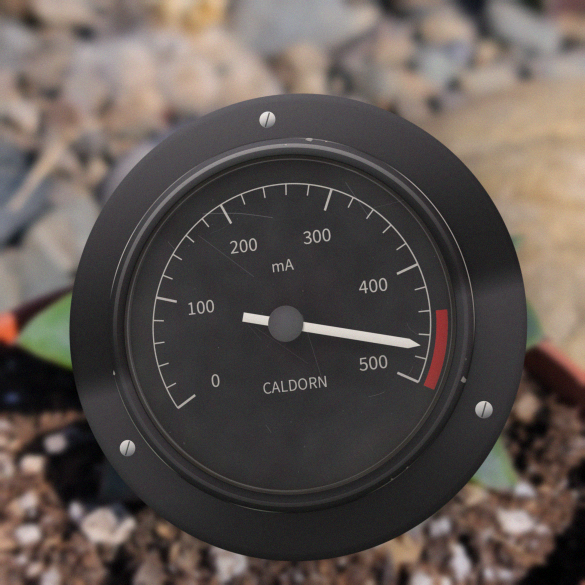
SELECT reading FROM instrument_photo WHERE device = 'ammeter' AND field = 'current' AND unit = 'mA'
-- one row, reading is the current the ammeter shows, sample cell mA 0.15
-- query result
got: mA 470
